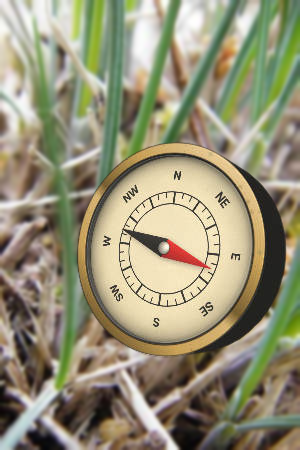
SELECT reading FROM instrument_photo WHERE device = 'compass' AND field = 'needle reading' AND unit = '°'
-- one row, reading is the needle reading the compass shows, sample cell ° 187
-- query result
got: ° 105
